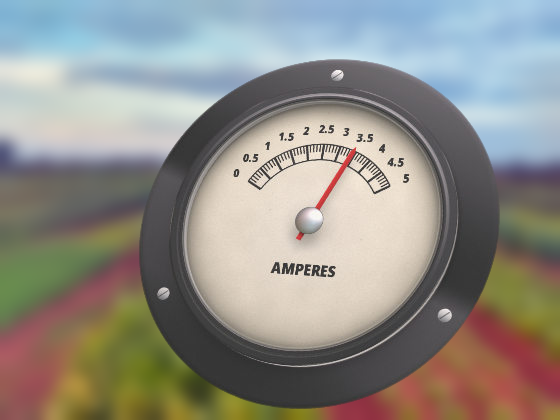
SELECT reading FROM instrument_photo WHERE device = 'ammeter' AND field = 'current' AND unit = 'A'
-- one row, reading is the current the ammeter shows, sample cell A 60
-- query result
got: A 3.5
